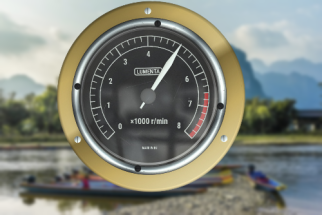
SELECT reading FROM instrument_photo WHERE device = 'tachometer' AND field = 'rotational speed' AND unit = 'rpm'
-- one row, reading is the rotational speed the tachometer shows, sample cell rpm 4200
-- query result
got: rpm 5000
